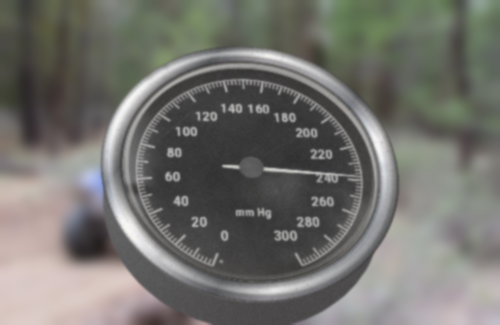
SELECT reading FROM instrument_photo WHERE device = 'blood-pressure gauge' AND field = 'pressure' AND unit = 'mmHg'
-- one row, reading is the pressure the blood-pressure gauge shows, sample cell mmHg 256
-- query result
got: mmHg 240
